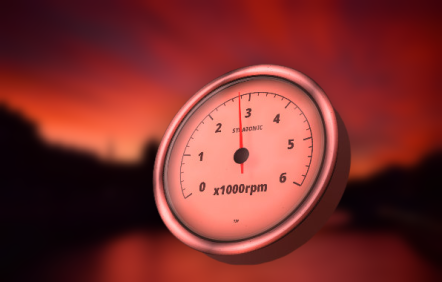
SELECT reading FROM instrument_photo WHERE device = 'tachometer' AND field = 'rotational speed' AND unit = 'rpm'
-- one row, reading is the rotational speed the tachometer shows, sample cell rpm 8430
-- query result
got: rpm 2800
